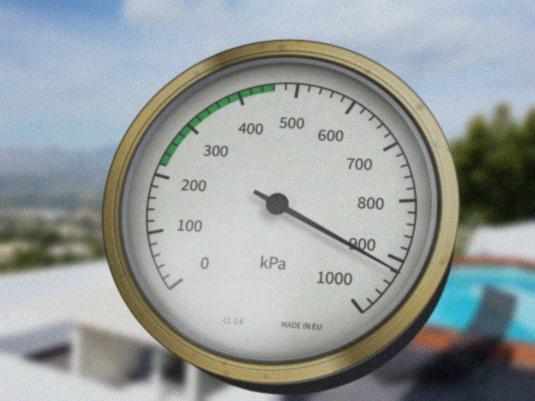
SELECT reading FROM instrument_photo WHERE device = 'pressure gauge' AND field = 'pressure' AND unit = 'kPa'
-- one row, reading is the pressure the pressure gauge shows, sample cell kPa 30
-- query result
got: kPa 920
